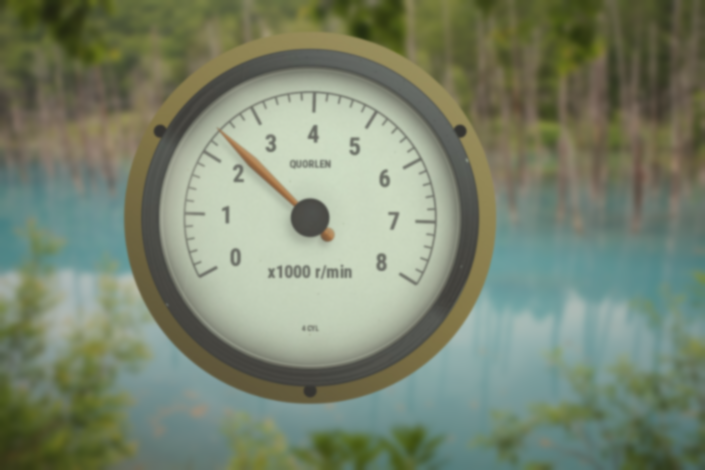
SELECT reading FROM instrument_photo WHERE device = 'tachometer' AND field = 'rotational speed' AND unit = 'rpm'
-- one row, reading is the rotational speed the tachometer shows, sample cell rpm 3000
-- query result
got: rpm 2400
